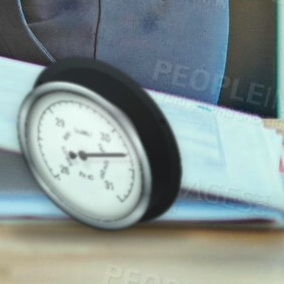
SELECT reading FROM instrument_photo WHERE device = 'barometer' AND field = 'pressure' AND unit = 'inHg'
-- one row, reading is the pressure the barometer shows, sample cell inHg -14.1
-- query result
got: inHg 30.3
